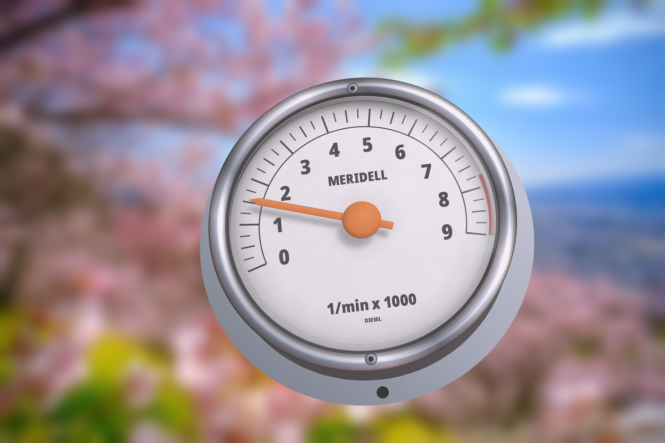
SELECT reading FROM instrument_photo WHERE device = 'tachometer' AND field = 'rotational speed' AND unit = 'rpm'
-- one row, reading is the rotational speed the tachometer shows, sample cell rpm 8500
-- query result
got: rpm 1500
